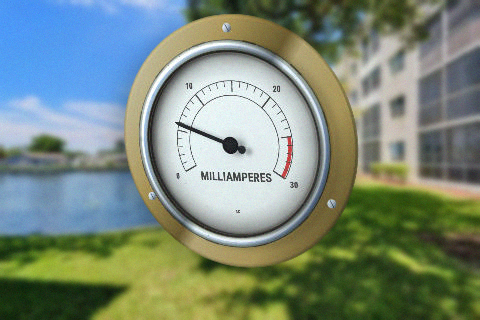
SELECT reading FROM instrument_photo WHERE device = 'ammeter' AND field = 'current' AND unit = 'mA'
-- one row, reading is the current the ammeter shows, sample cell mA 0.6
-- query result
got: mA 6
